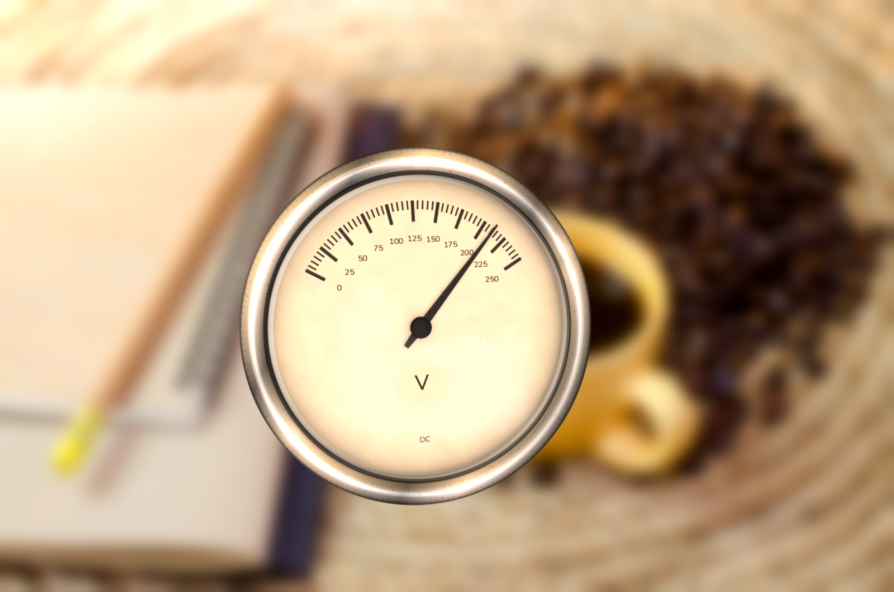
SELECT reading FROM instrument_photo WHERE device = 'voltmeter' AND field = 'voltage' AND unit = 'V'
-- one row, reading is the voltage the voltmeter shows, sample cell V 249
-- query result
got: V 210
